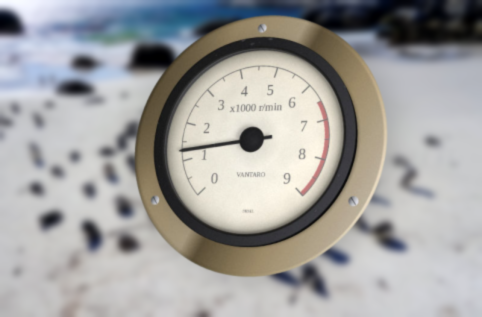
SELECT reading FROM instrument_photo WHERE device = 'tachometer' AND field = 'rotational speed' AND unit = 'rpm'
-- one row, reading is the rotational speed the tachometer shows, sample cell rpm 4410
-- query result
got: rpm 1250
